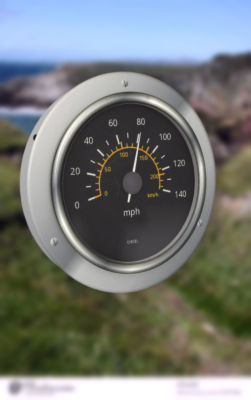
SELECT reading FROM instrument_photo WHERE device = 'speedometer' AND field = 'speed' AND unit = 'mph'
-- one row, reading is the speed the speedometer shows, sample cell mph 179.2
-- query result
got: mph 80
